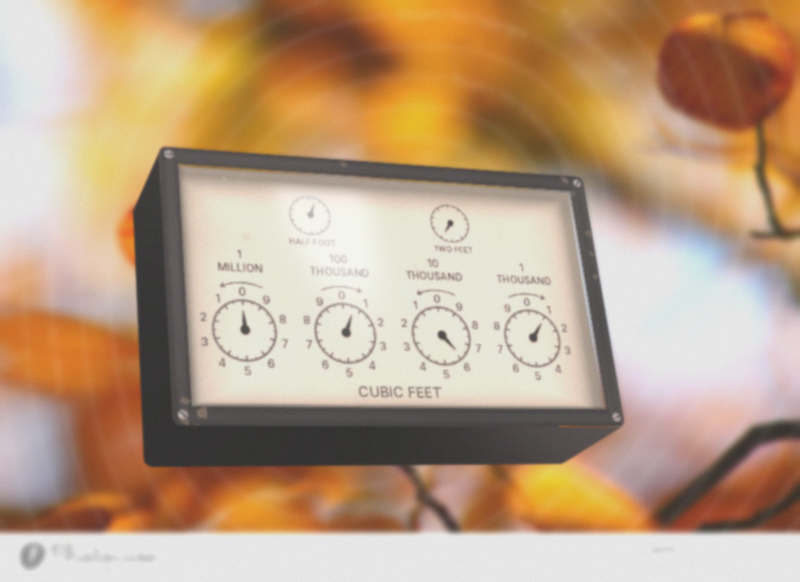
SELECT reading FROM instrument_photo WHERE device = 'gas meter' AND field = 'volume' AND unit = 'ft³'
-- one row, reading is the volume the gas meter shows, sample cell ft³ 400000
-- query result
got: ft³ 6100
